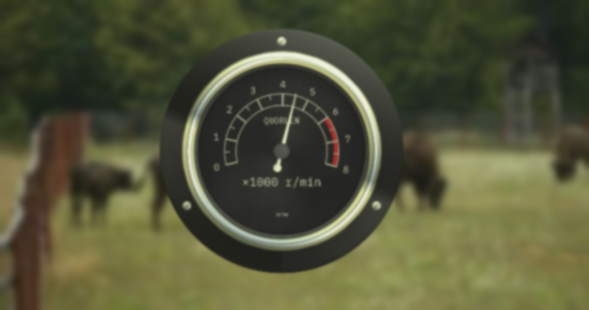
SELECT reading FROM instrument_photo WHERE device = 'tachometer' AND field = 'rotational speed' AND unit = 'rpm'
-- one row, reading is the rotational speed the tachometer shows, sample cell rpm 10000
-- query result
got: rpm 4500
